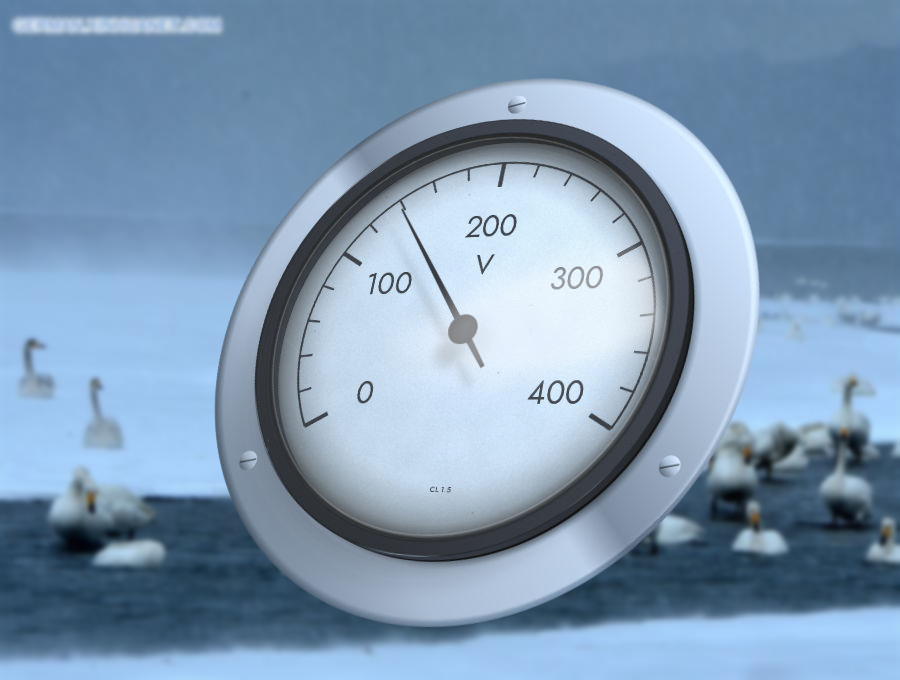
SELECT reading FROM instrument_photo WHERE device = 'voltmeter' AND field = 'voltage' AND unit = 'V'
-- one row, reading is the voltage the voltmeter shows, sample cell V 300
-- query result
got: V 140
